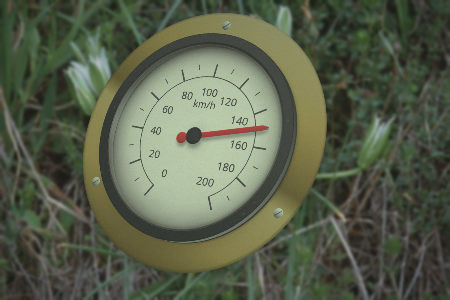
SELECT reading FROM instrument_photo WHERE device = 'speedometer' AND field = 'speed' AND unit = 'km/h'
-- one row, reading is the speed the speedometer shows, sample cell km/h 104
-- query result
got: km/h 150
